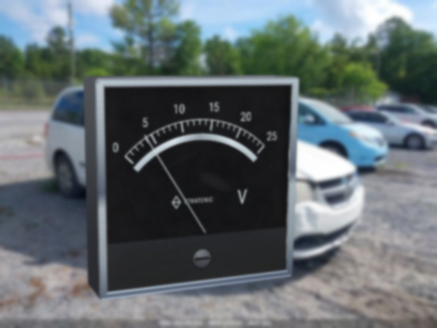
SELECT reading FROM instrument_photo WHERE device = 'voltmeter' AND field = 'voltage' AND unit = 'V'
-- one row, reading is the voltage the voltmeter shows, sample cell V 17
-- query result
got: V 4
